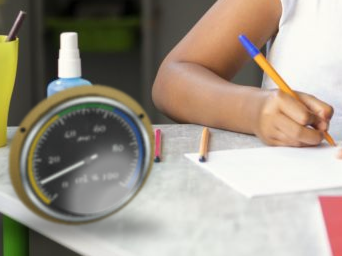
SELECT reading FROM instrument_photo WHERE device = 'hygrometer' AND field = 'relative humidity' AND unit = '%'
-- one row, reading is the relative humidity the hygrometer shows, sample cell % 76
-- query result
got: % 10
